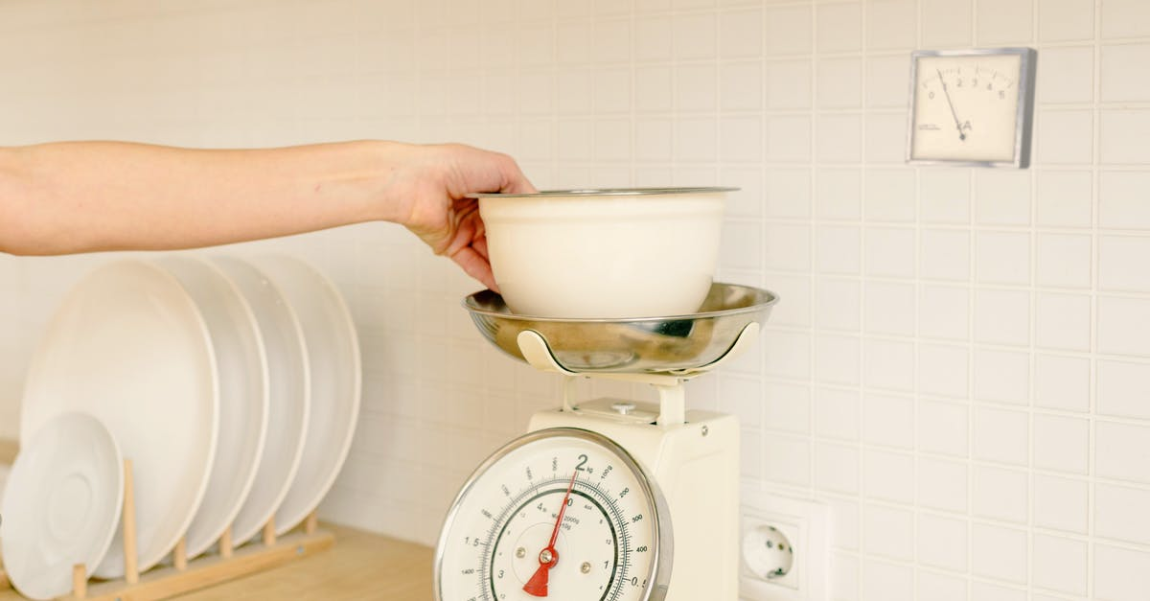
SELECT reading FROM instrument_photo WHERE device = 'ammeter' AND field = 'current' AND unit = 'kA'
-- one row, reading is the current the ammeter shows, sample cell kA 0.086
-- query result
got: kA 1
